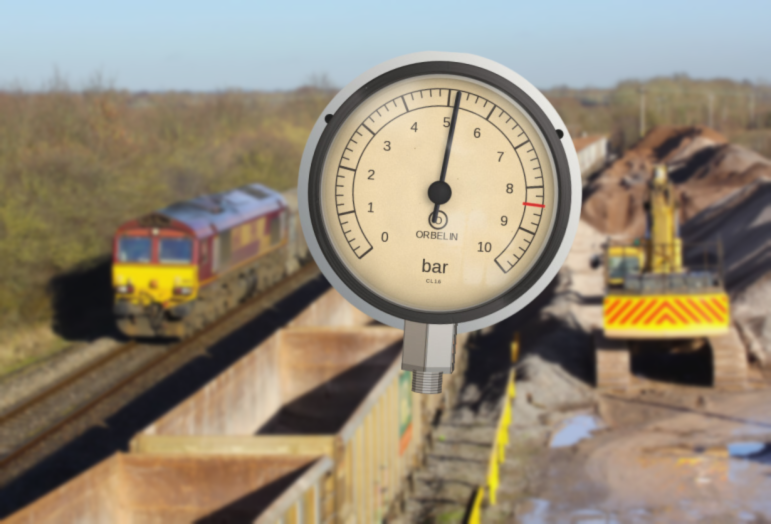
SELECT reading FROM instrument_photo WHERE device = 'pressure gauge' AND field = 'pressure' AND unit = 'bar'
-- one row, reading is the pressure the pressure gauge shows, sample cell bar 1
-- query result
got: bar 5.2
